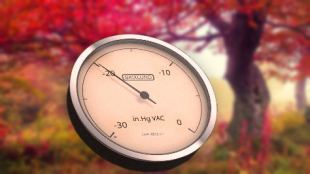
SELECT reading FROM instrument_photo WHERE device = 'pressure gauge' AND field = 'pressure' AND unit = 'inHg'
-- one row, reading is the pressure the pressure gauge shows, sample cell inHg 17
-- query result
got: inHg -20
